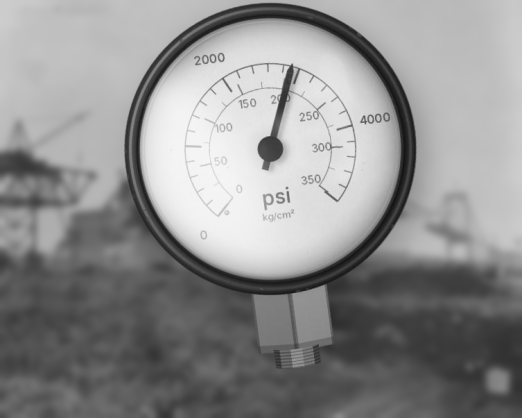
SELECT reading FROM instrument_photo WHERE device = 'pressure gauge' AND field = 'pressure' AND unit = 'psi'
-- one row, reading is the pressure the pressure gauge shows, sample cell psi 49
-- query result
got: psi 2900
